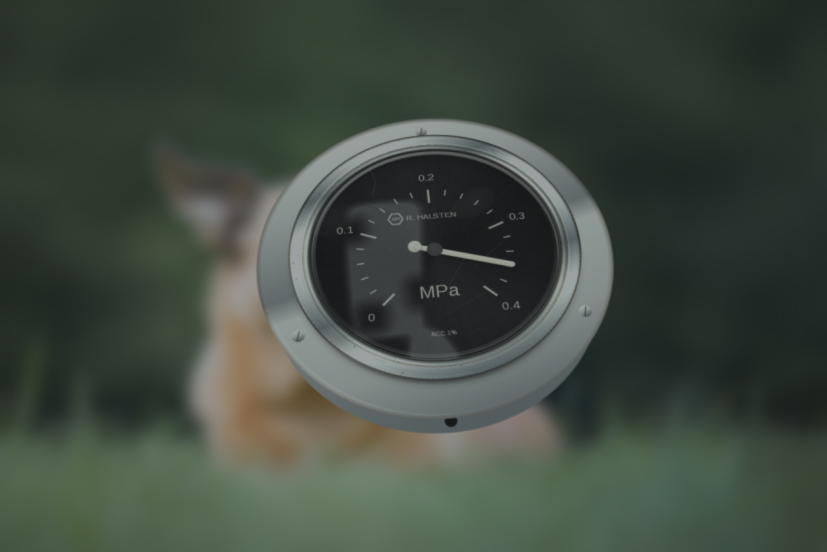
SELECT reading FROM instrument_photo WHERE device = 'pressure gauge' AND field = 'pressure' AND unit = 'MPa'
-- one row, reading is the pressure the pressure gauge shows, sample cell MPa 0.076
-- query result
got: MPa 0.36
